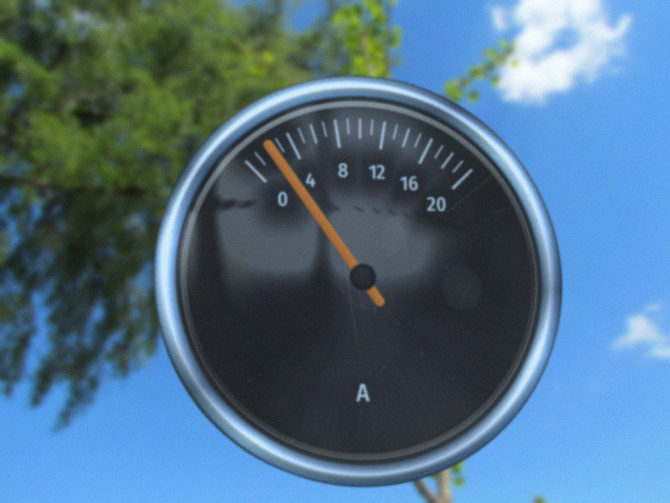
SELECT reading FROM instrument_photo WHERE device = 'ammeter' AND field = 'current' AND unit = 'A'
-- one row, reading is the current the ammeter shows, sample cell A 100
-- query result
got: A 2
